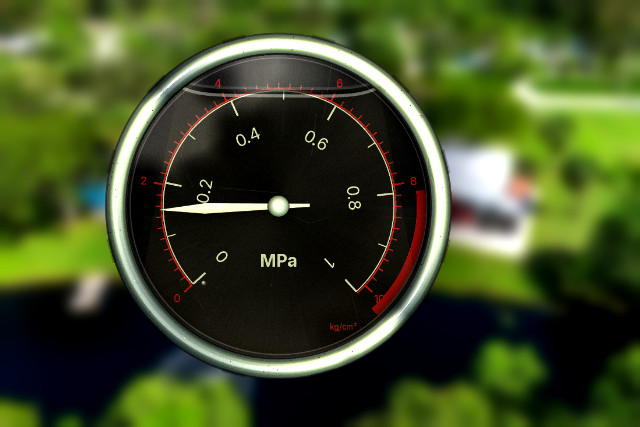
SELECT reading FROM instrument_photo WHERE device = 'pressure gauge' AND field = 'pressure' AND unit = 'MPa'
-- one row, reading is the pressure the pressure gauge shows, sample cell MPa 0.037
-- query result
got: MPa 0.15
